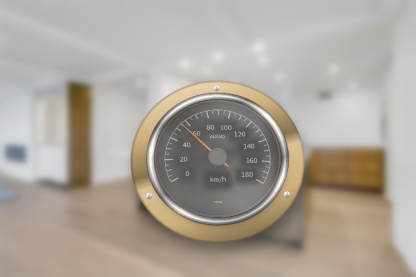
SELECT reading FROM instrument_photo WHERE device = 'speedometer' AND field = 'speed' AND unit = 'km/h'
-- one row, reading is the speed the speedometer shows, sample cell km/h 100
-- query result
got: km/h 55
